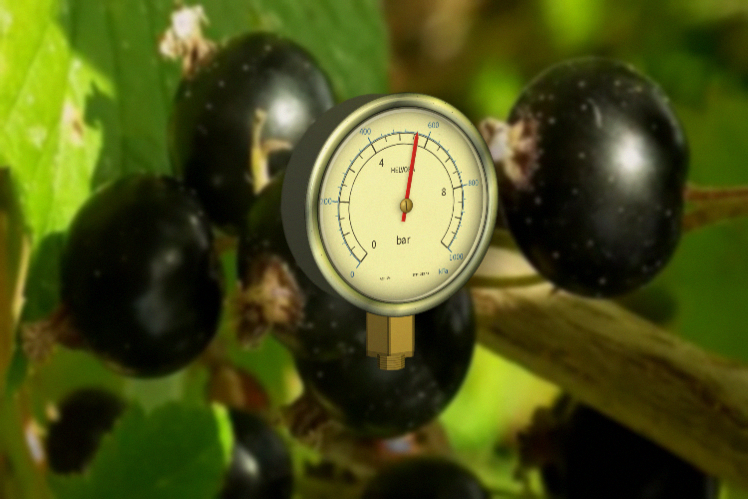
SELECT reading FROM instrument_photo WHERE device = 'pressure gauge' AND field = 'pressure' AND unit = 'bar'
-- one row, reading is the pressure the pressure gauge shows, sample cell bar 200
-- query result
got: bar 5.5
